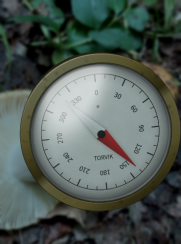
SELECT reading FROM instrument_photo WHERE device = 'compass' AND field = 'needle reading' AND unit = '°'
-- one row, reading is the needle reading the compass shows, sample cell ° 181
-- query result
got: ° 140
